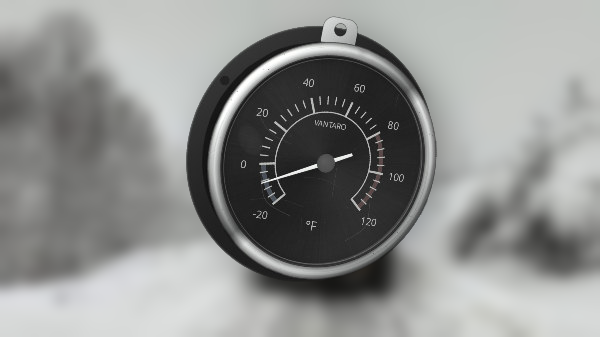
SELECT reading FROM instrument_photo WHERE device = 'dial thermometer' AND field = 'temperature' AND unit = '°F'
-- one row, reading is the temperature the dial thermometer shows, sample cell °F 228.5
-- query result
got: °F -8
